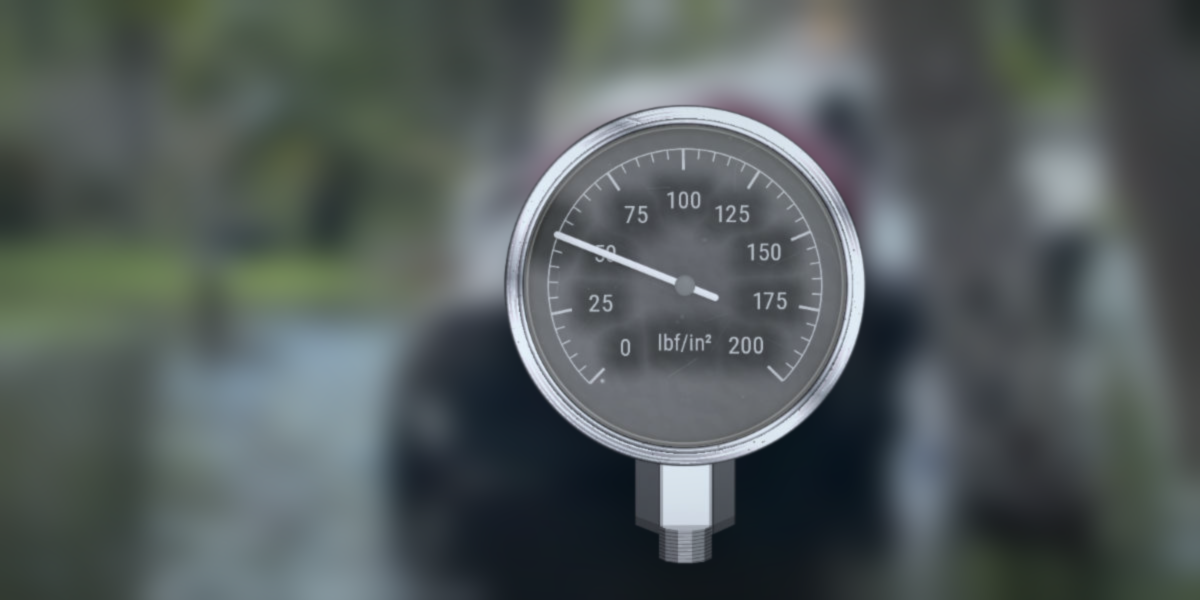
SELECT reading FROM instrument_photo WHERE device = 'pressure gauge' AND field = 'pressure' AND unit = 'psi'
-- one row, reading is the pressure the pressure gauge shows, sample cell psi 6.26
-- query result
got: psi 50
